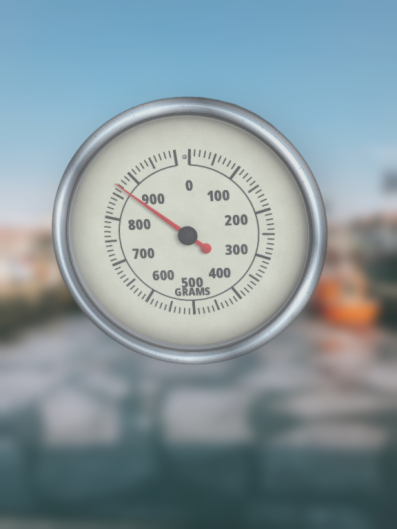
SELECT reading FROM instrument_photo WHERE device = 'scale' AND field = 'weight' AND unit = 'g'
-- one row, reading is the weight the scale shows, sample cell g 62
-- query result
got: g 870
